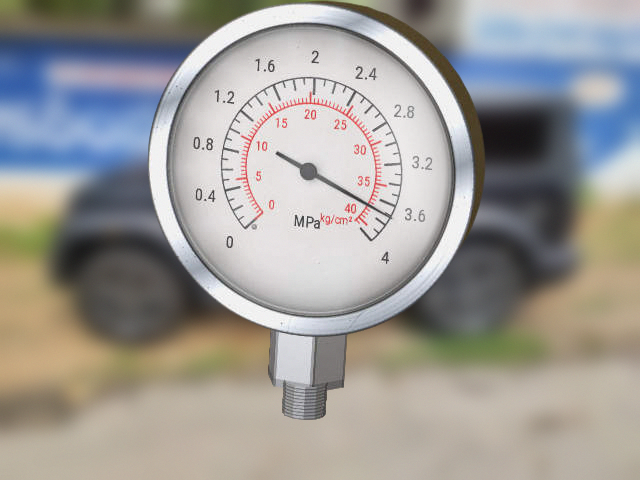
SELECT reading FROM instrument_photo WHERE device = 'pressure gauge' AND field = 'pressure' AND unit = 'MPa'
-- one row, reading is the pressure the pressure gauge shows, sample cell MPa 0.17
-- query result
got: MPa 3.7
